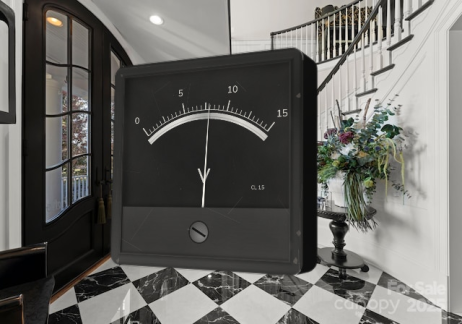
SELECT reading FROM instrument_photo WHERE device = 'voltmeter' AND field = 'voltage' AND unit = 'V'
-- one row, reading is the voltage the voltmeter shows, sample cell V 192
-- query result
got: V 8
